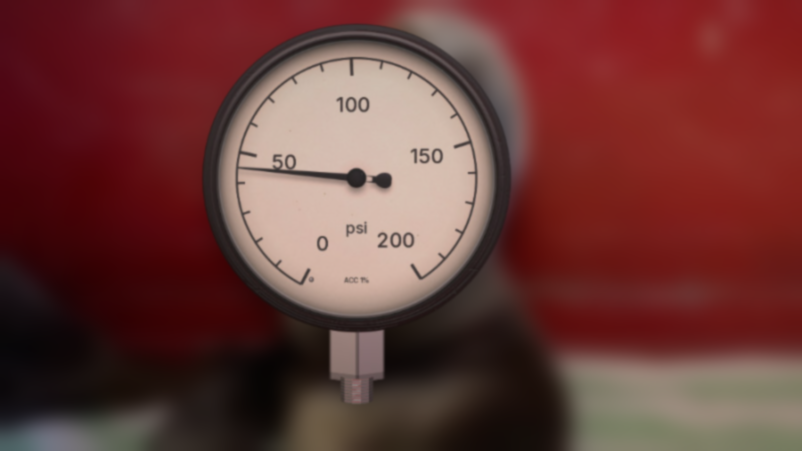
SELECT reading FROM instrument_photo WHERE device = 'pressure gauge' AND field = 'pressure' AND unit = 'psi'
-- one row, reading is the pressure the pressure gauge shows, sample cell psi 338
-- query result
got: psi 45
